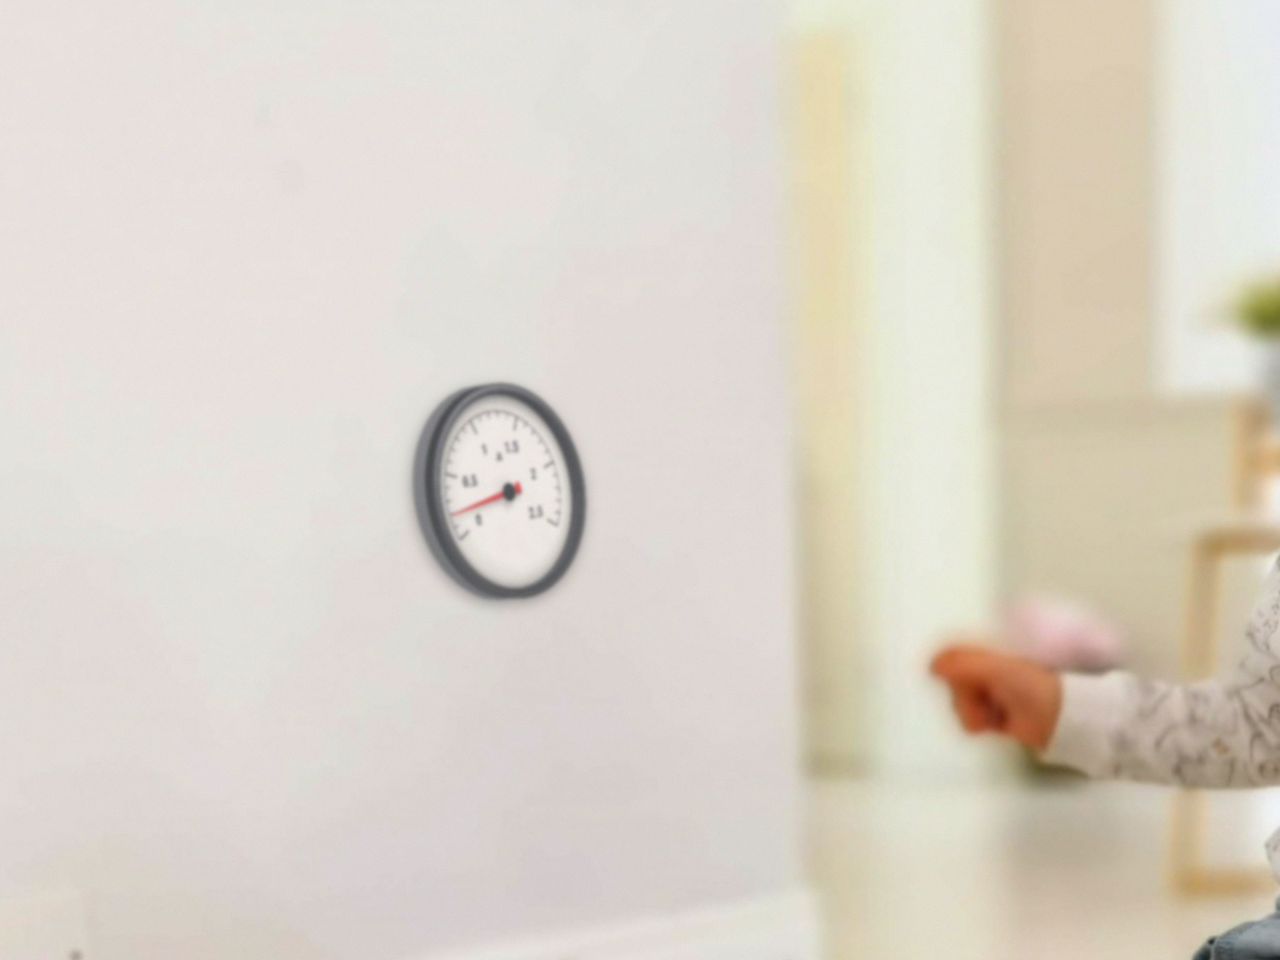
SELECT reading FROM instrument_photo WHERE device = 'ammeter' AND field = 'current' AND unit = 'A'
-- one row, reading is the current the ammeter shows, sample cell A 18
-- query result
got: A 0.2
